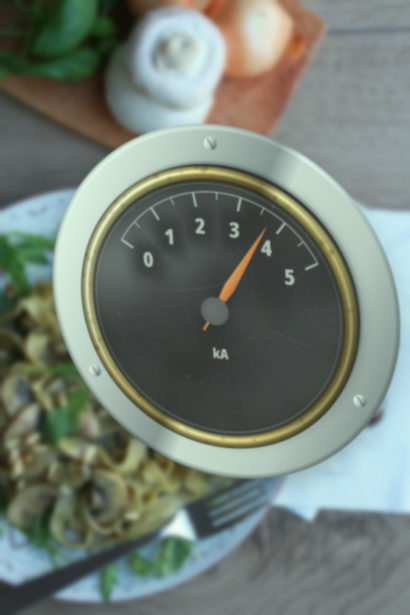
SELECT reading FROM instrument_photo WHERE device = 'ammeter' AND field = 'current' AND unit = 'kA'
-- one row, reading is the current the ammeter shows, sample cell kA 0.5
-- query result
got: kA 3.75
